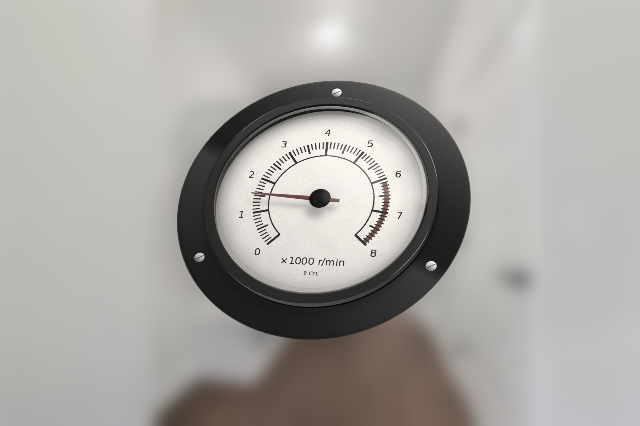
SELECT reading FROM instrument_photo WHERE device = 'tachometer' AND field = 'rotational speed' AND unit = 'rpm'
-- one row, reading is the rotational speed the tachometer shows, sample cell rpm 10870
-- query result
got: rpm 1500
